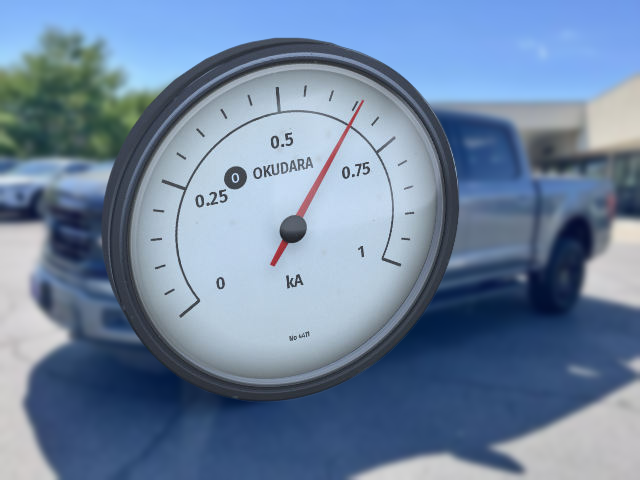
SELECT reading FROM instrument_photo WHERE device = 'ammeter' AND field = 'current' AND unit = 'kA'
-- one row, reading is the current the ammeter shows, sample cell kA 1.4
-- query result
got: kA 0.65
